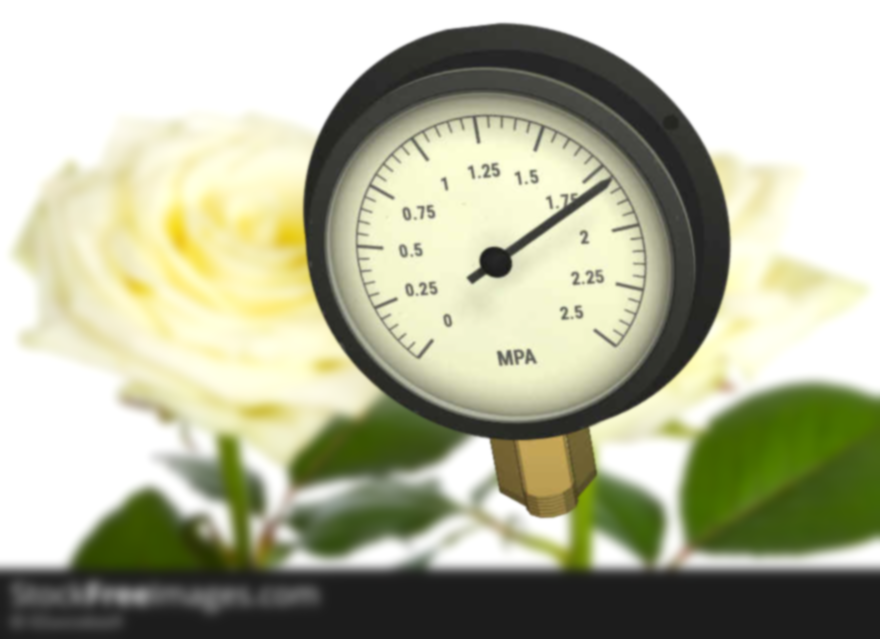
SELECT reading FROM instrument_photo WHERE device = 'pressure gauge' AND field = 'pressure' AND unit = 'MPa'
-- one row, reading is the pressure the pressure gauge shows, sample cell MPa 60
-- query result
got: MPa 1.8
